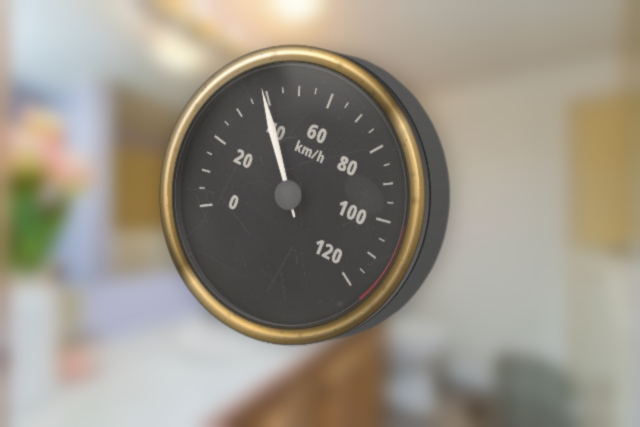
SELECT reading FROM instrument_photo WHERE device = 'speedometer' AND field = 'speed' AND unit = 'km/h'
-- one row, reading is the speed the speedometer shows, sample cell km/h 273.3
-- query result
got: km/h 40
